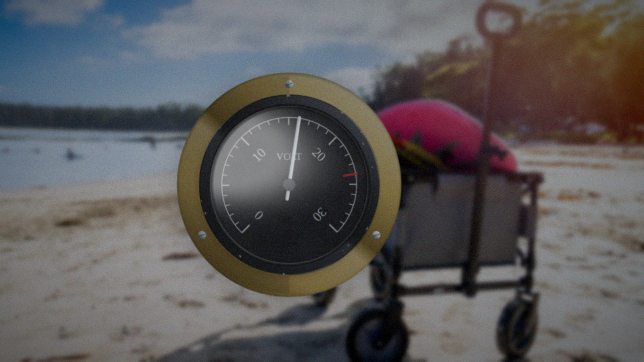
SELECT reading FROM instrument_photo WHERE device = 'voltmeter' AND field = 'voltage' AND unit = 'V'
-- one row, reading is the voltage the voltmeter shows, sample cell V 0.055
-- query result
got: V 16
